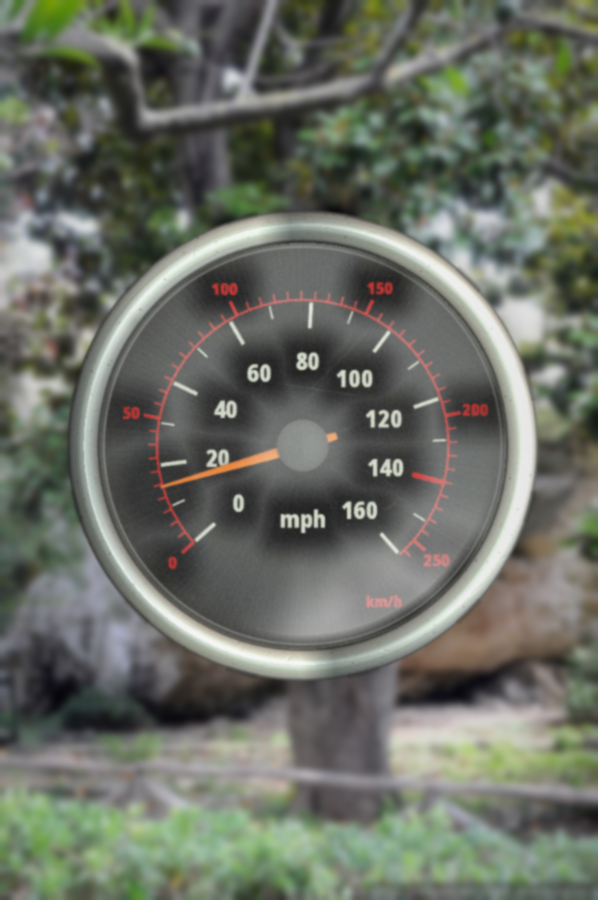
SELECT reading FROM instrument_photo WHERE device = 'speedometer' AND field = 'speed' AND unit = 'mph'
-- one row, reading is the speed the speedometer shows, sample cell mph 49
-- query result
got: mph 15
